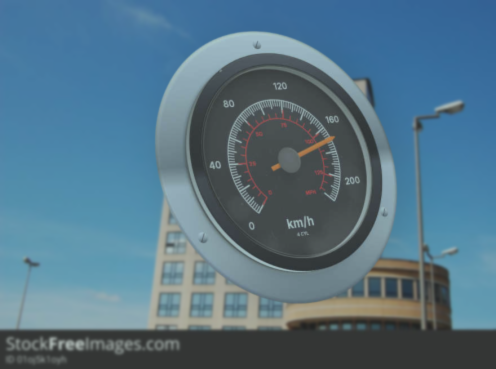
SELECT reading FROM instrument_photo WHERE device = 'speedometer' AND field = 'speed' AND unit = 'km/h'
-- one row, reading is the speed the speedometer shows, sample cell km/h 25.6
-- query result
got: km/h 170
